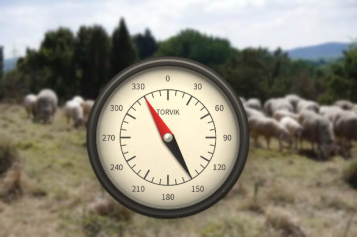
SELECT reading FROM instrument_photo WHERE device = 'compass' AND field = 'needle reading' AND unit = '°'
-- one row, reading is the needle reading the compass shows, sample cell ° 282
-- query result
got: ° 330
